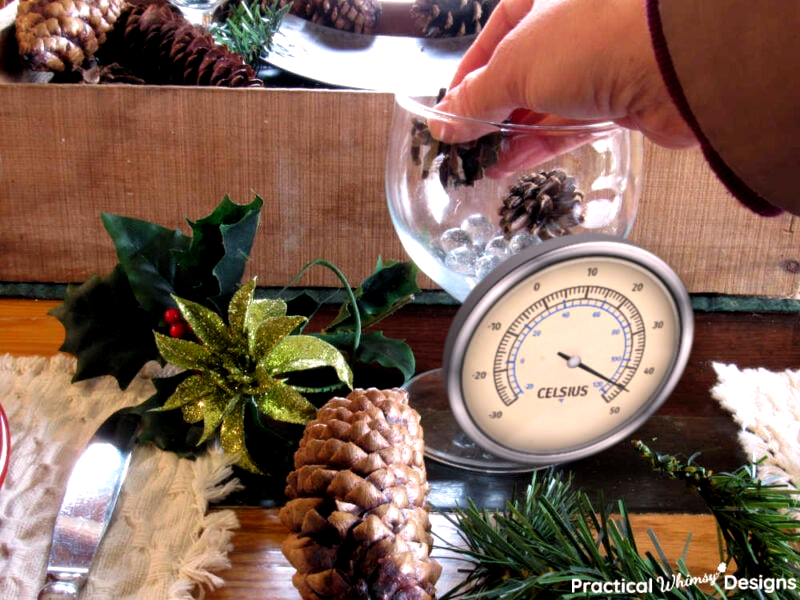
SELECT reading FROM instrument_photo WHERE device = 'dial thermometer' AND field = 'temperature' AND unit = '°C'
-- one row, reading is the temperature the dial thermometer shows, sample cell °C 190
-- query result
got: °C 45
